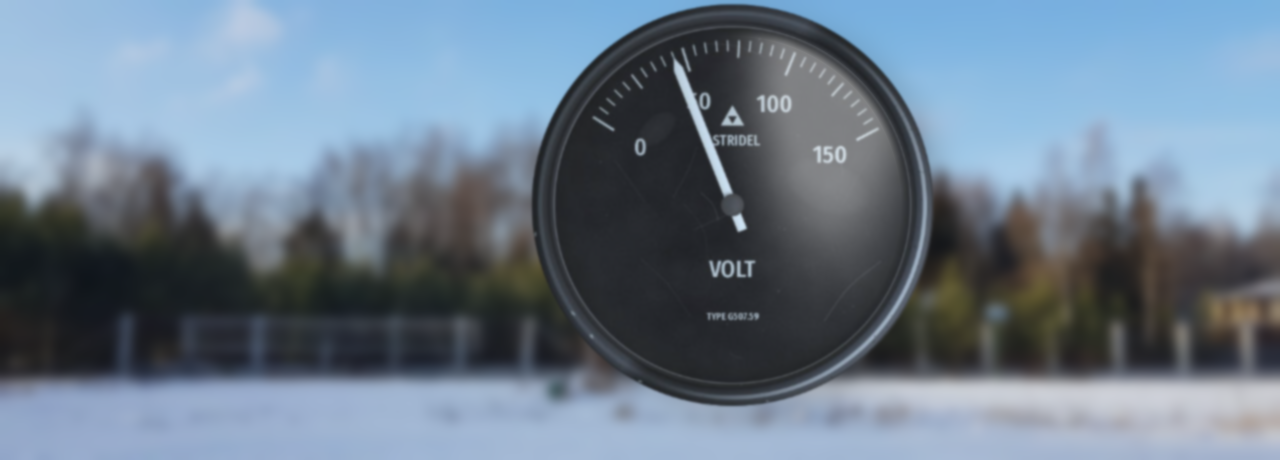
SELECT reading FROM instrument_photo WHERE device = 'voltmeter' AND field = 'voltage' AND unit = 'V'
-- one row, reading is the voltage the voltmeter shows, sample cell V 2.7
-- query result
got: V 45
